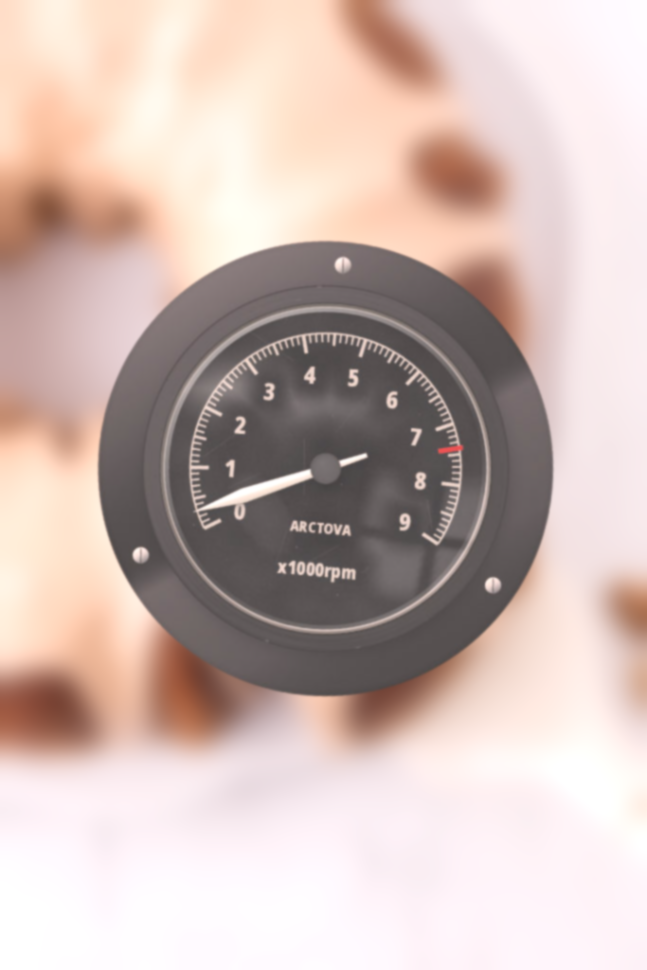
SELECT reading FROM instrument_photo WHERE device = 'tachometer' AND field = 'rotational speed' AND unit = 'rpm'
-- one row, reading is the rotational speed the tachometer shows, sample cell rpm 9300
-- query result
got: rpm 300
